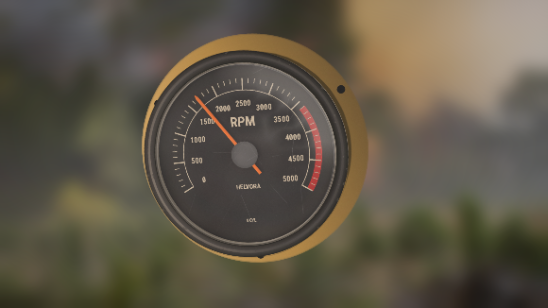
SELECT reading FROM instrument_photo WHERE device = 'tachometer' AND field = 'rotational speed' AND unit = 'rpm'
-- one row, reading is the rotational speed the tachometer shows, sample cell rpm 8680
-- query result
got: rpm 1700
